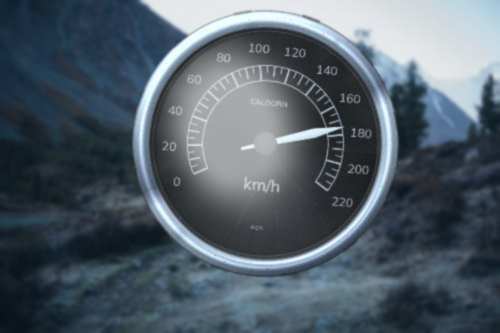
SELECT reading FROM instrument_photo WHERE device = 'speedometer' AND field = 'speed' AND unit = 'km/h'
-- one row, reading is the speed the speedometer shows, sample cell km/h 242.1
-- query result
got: km/h 175
